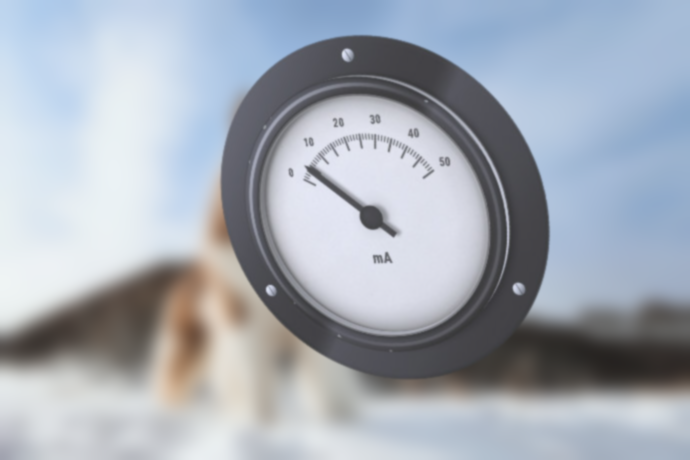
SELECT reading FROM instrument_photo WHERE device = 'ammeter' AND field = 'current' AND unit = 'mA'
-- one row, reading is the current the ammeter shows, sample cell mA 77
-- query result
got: mA 5
